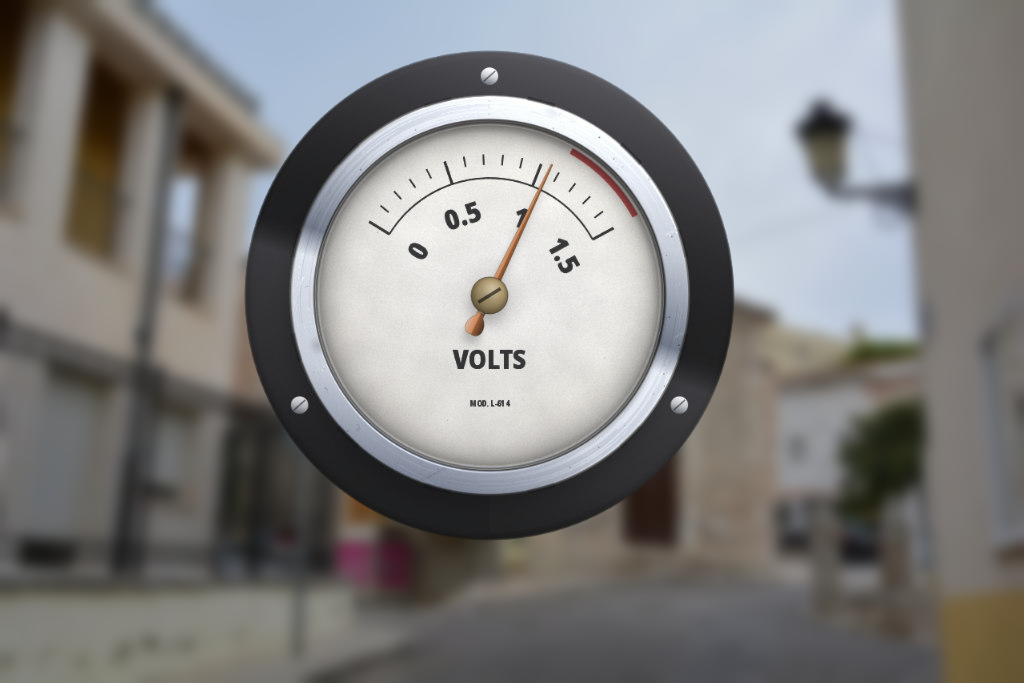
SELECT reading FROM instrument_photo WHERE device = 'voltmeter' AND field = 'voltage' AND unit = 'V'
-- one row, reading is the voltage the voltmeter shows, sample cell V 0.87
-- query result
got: V 1.05
